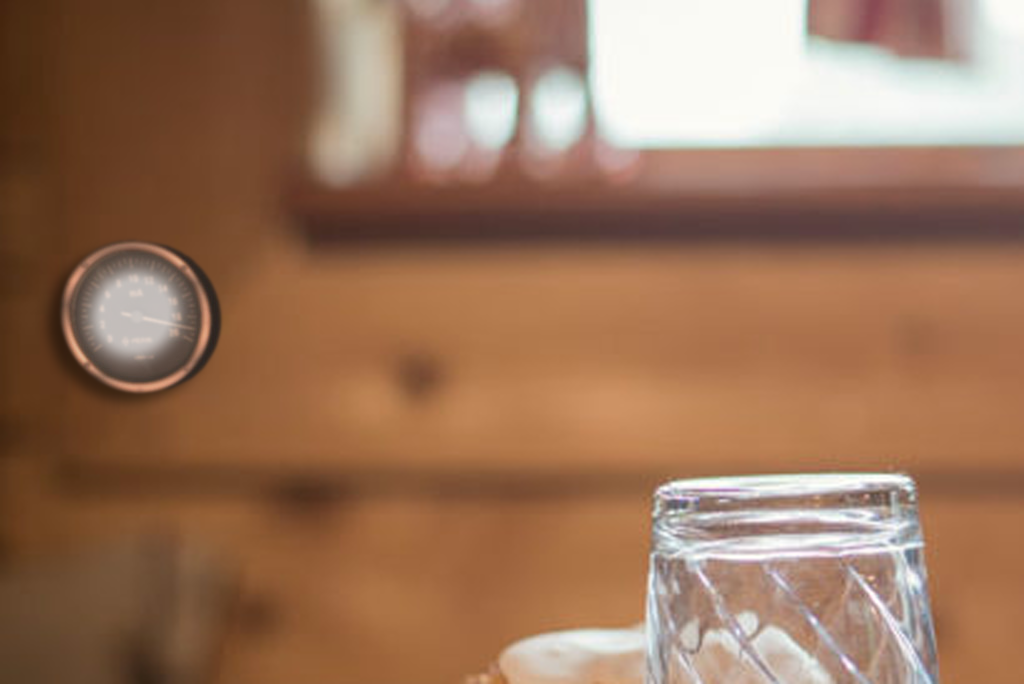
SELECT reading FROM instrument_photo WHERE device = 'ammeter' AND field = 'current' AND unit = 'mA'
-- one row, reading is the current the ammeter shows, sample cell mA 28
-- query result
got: mA 19
